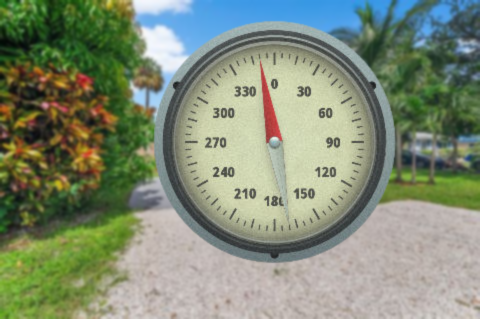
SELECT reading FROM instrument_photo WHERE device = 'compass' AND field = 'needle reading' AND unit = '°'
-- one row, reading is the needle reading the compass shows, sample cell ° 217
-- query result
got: ° 350
